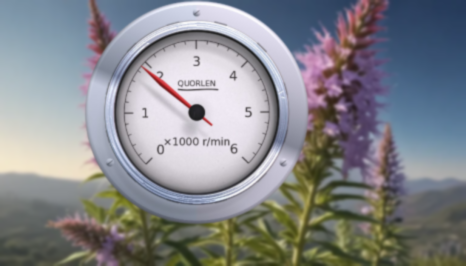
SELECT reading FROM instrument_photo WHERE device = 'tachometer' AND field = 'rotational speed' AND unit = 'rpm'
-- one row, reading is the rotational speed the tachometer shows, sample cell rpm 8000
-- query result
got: rpm 1900
